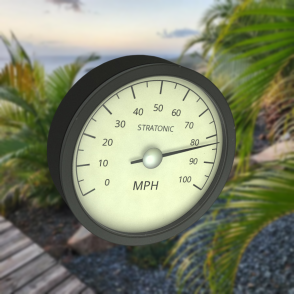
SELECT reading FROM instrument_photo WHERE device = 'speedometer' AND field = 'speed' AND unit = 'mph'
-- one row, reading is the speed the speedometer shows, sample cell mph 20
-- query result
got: mph 82.5
